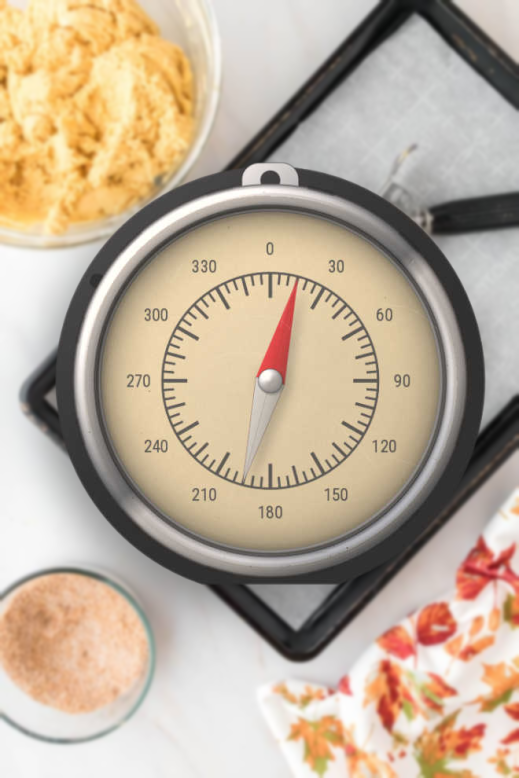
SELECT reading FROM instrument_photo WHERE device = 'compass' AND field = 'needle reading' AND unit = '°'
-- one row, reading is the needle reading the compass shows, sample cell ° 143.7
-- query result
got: ° 15
